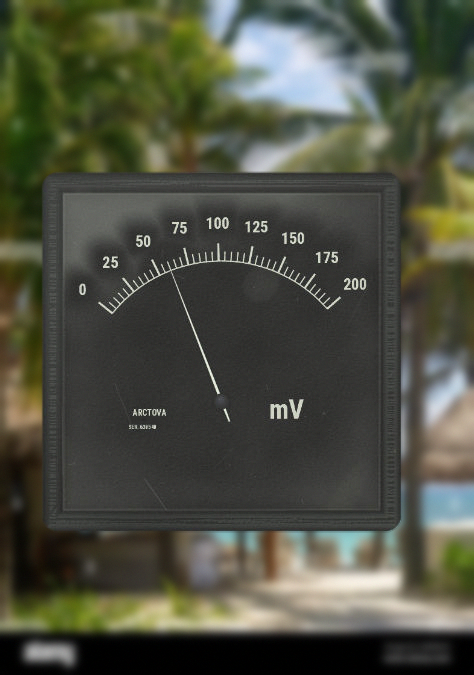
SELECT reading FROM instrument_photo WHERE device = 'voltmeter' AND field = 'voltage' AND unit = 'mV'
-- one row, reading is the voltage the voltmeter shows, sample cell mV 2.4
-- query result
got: mV 60
